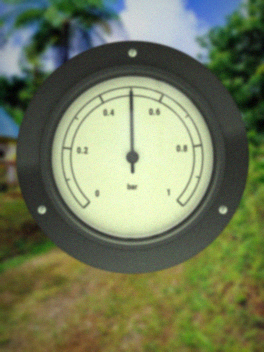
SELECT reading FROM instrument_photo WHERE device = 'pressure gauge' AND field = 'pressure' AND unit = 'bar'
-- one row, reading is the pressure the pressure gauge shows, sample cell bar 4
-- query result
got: bar 0.5
